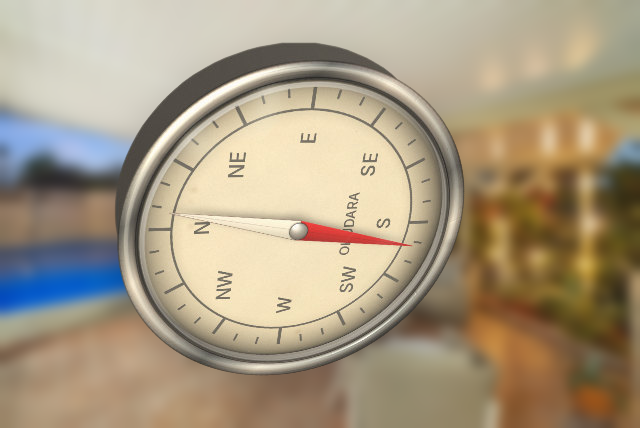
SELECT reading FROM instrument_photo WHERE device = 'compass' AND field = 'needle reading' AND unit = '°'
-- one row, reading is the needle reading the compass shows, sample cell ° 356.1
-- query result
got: ° 190
